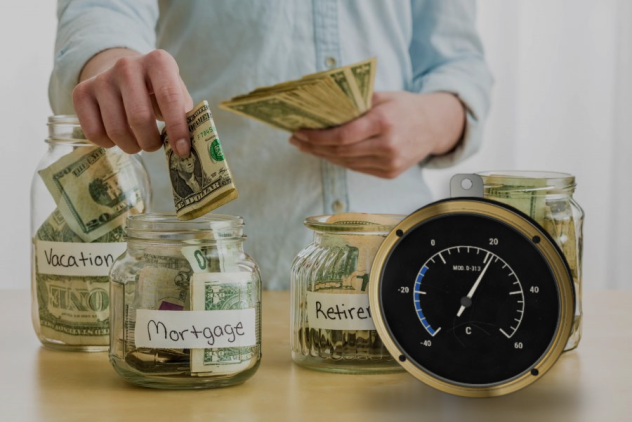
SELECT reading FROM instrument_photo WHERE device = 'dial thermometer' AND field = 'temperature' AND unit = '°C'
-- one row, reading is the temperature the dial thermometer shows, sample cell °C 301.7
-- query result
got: °C 22
